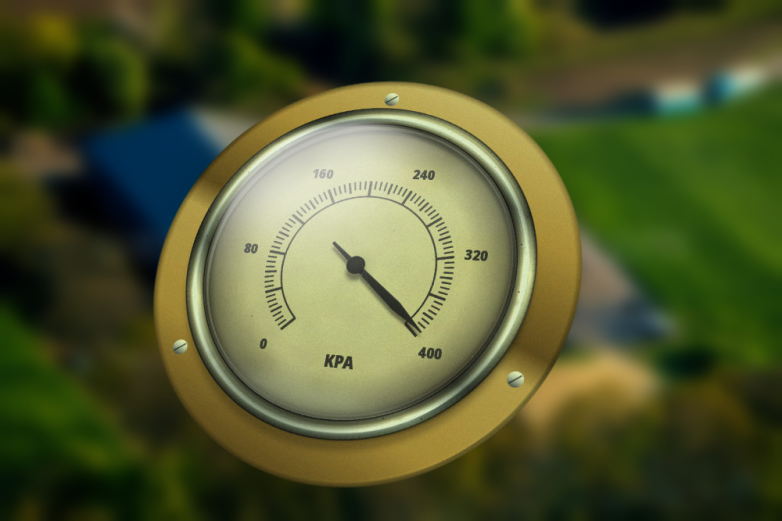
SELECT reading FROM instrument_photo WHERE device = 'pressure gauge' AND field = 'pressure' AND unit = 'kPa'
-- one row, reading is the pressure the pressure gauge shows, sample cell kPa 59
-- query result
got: kPa 395
